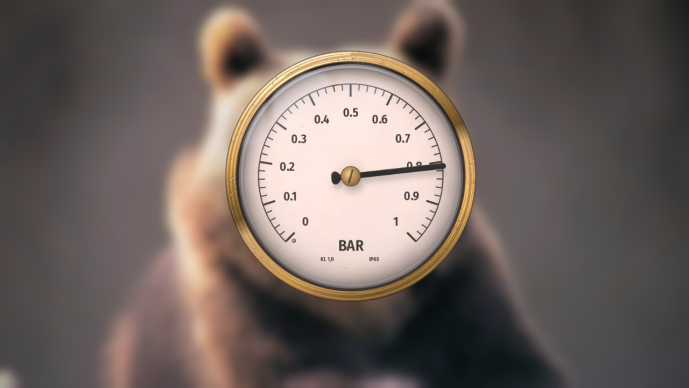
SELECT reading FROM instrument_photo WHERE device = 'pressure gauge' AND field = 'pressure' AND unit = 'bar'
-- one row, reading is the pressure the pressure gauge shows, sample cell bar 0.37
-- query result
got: bar 0.81
